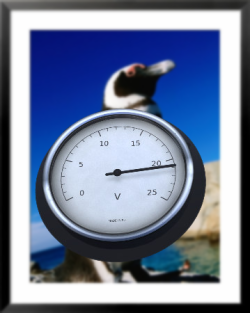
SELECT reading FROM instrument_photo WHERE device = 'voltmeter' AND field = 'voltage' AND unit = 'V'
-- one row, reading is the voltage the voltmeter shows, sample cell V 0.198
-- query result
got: V 21
